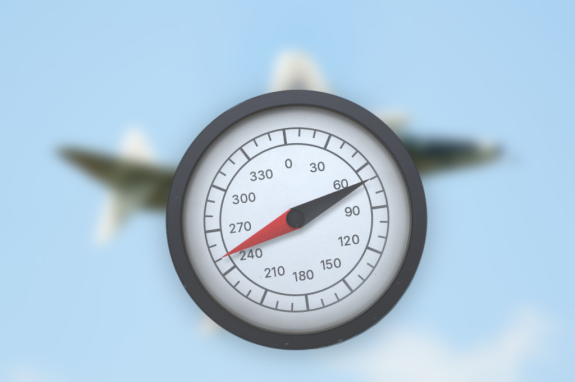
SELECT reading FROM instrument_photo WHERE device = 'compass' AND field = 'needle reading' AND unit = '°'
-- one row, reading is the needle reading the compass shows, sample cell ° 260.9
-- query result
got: ° 250
